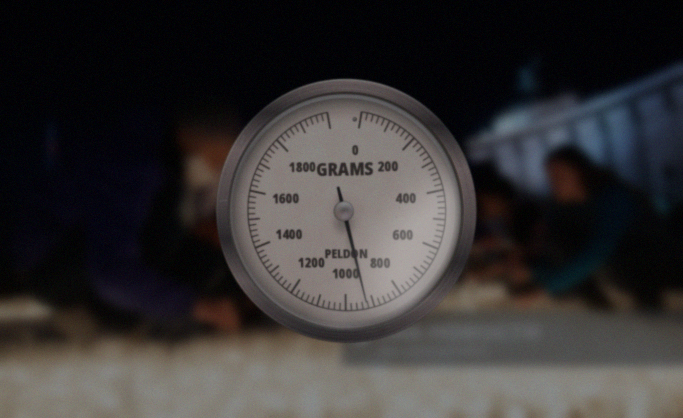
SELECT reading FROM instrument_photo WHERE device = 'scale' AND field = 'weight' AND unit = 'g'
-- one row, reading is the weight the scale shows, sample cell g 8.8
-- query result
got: g 920
